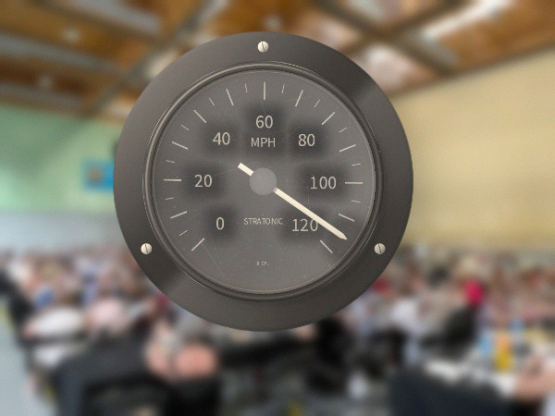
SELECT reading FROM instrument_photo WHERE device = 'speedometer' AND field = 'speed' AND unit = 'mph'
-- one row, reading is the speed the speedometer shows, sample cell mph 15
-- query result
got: mph 115
